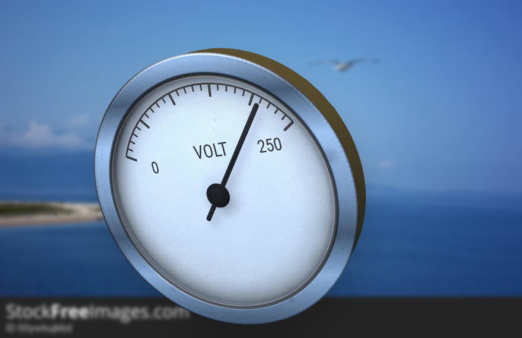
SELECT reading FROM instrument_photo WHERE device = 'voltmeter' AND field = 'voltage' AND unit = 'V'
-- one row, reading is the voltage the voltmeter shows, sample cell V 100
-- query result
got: V 210
